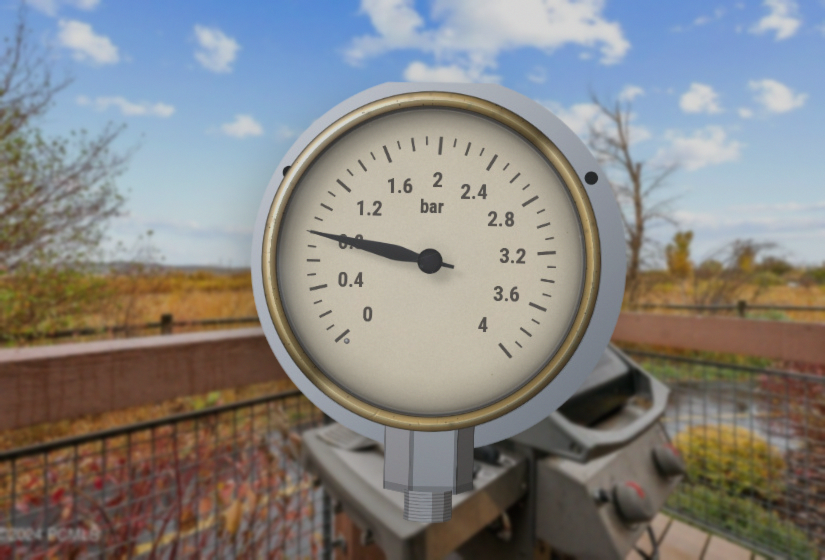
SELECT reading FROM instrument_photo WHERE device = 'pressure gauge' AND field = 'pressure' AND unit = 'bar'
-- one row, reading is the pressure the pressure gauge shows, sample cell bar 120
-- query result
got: bar 0.8
